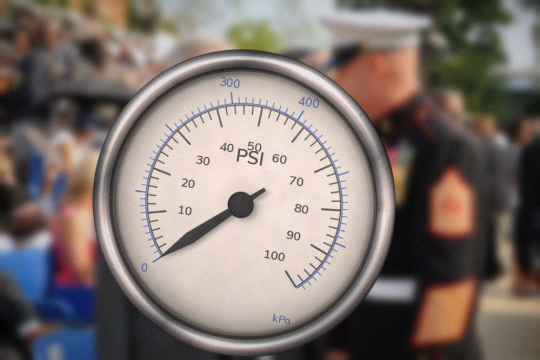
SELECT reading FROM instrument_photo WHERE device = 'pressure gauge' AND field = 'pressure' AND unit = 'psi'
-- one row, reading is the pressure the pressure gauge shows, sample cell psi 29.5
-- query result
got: psi 0
